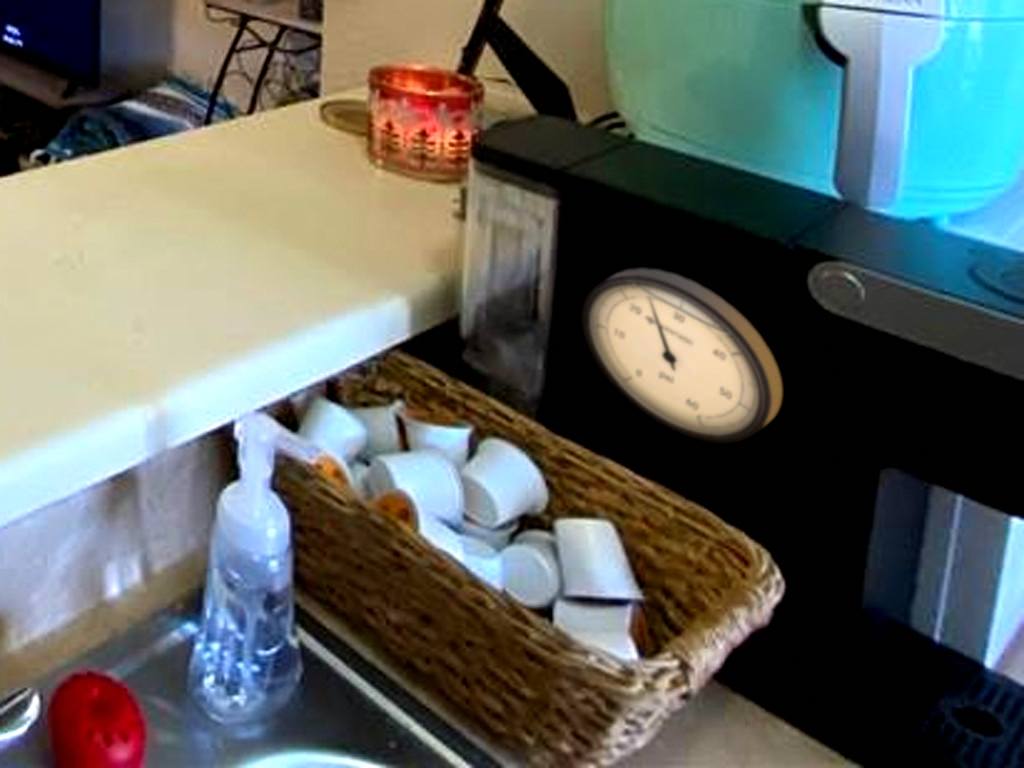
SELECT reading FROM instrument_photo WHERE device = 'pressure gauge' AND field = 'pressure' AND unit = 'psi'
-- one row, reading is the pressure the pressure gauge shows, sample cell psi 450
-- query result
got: psi 25
